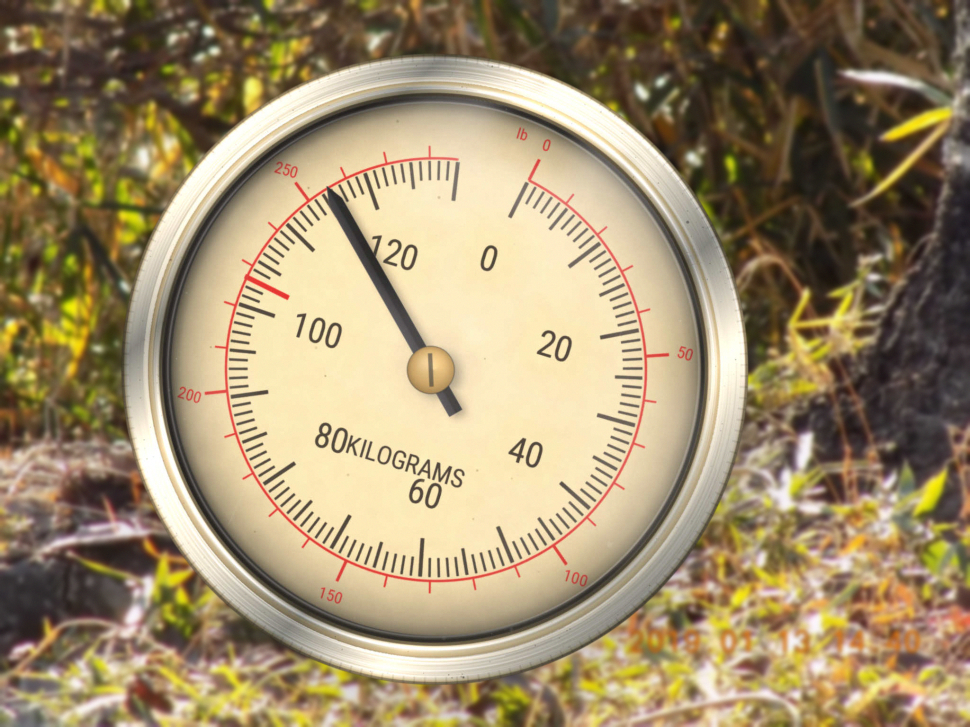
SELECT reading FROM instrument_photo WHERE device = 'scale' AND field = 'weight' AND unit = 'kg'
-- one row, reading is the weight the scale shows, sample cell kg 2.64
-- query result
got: kg 116
